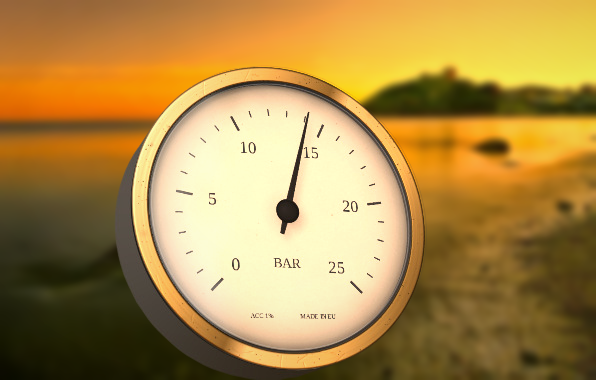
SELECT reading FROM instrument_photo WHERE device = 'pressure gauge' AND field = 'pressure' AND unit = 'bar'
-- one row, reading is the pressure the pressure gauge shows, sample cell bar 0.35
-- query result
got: bar 14
